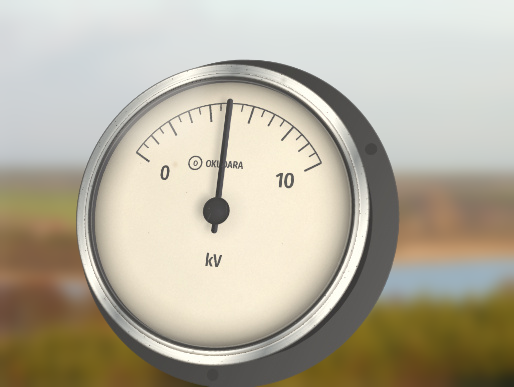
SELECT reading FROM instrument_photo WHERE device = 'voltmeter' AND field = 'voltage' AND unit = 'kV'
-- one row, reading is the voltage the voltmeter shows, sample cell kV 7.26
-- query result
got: kV 5
